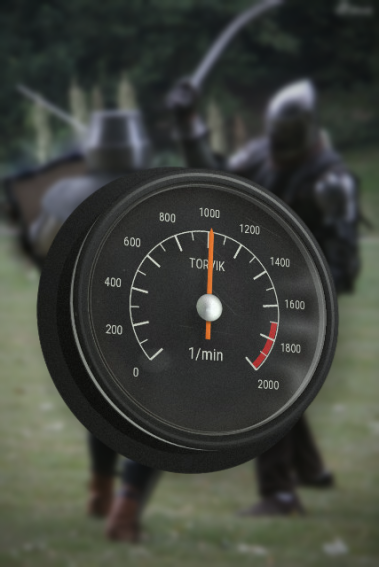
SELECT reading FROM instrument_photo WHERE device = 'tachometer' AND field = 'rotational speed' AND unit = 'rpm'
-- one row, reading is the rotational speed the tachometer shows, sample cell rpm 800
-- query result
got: rpm 1000
